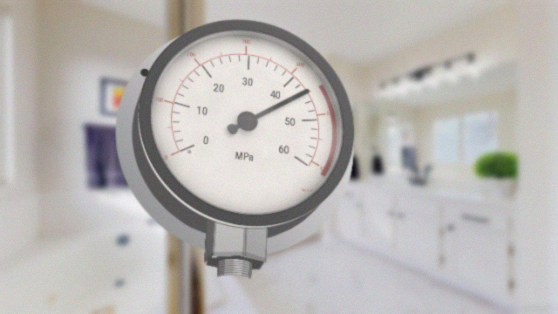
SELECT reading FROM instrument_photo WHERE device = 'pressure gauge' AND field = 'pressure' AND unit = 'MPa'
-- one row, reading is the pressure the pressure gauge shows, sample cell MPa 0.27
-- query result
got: MPa 44
